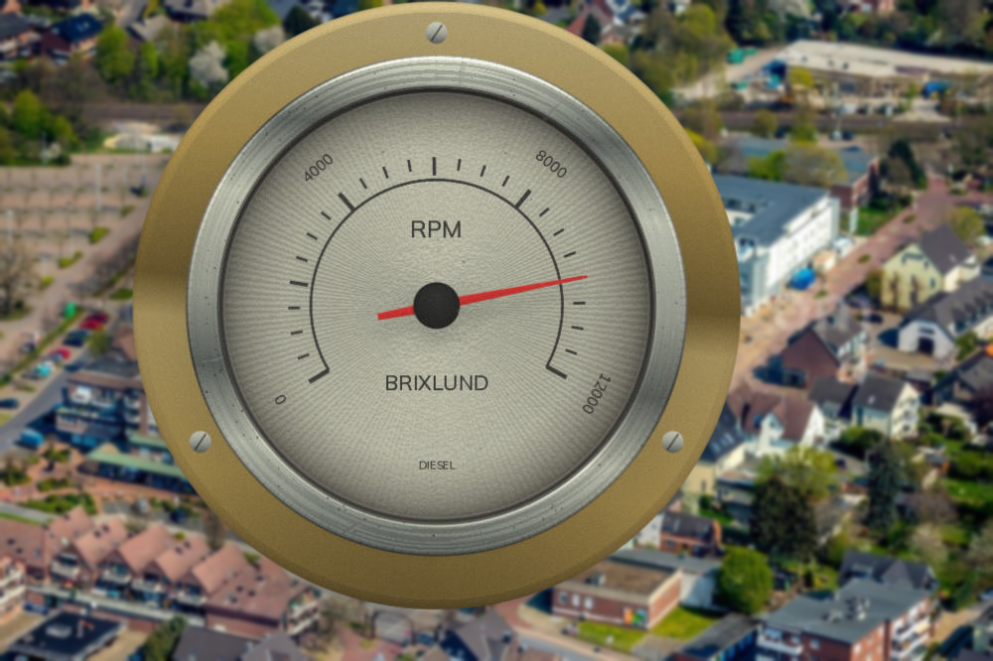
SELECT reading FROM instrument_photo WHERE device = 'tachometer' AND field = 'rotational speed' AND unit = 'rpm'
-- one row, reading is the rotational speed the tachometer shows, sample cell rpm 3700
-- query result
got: rpm 10000
